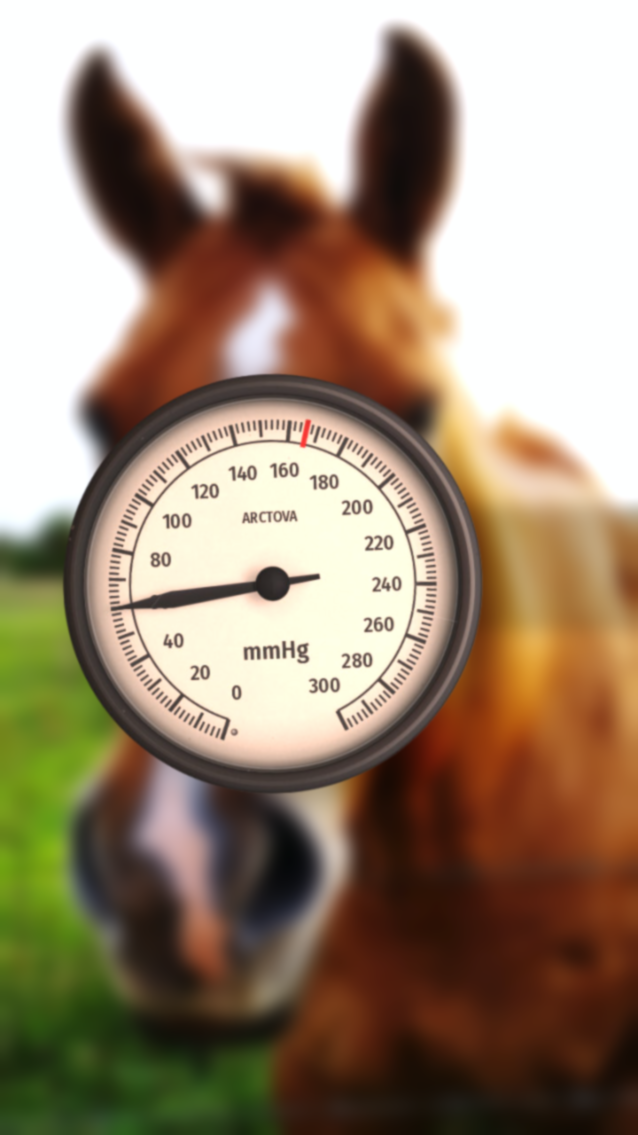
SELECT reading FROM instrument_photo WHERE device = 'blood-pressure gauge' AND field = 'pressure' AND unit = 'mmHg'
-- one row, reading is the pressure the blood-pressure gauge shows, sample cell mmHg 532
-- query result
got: mmHg 60
